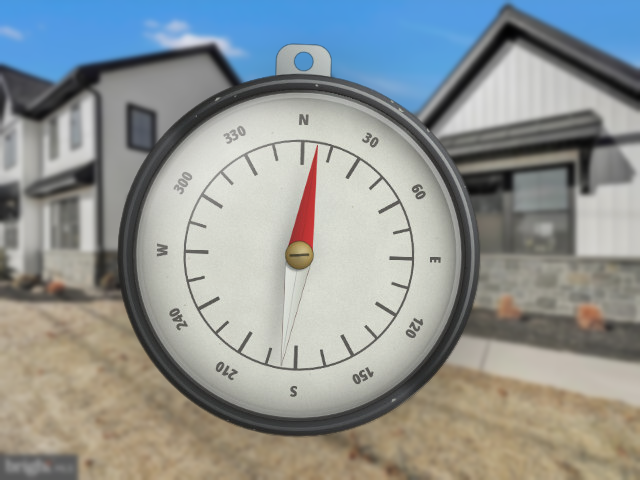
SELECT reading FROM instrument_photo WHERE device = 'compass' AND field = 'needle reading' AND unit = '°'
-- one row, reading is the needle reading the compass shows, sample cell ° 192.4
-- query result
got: ° 7.5
